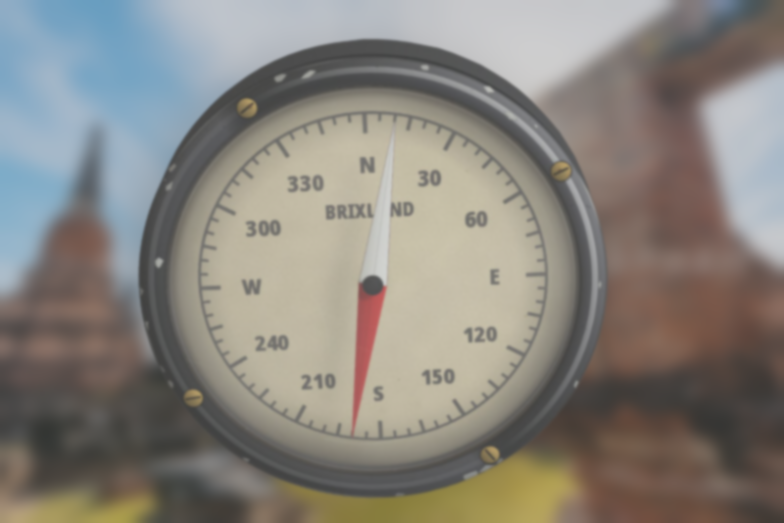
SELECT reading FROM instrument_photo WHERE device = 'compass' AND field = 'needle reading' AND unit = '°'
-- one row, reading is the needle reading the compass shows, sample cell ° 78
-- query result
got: ° 190
